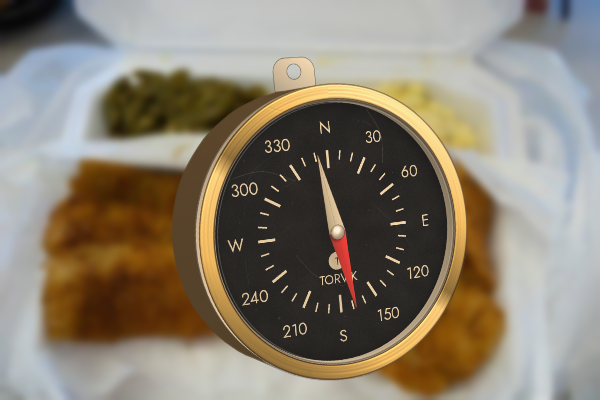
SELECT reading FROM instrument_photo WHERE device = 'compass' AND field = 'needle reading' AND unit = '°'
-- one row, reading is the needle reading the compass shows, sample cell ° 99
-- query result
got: ° 170
